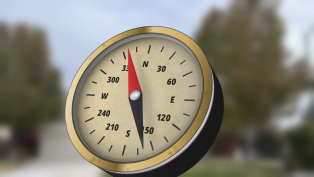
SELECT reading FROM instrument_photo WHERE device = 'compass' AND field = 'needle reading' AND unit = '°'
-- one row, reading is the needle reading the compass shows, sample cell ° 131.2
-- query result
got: ° 337.5
